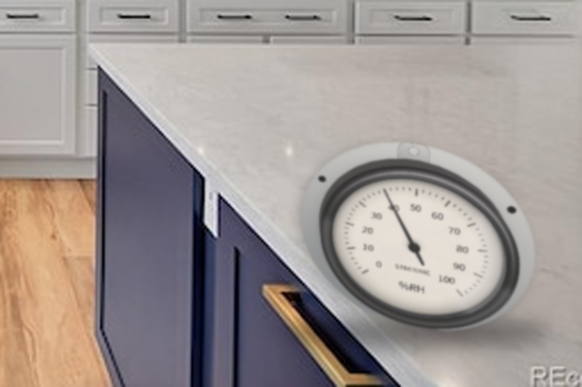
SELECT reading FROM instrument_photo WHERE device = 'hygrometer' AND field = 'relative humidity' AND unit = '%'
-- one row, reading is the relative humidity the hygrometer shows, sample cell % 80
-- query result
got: % 40
